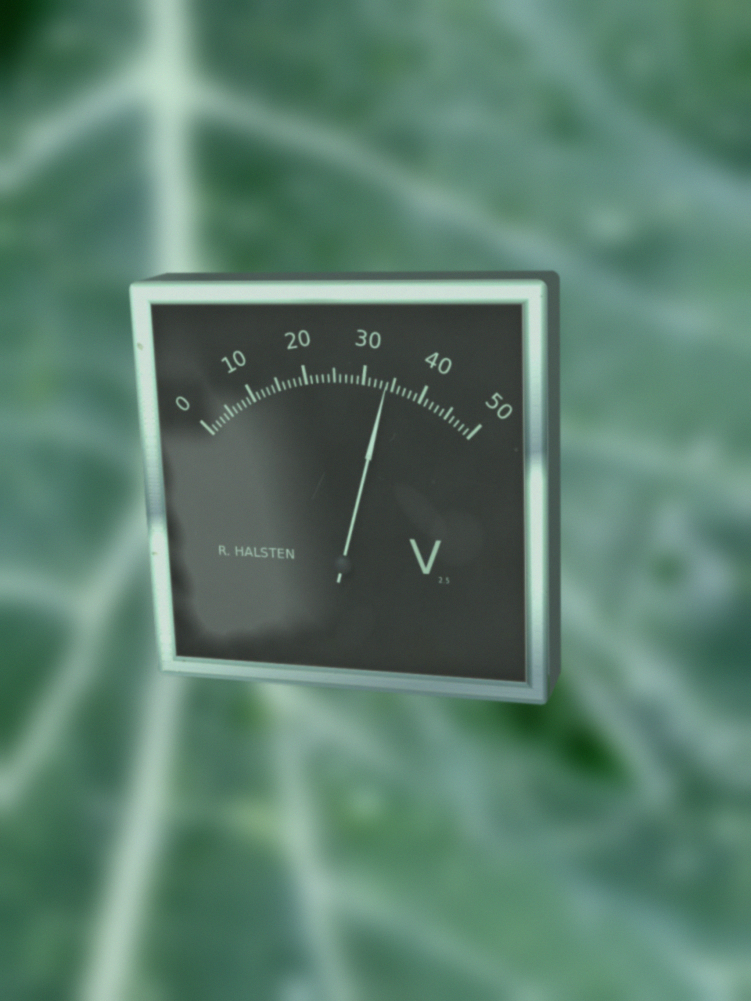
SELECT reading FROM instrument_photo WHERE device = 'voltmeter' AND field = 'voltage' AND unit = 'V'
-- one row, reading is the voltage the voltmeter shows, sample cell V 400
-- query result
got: V 34
